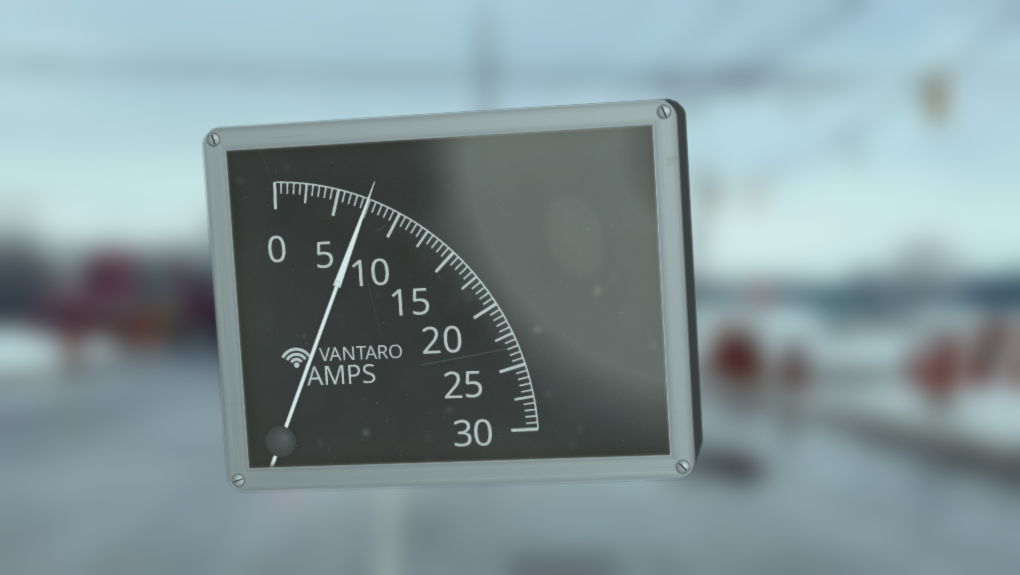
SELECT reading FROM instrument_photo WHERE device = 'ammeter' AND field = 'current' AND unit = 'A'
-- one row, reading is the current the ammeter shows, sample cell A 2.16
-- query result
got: A 7.5
